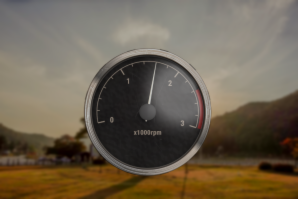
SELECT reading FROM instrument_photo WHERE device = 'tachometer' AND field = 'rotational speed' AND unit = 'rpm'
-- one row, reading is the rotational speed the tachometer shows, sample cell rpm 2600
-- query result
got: rpm 1600
